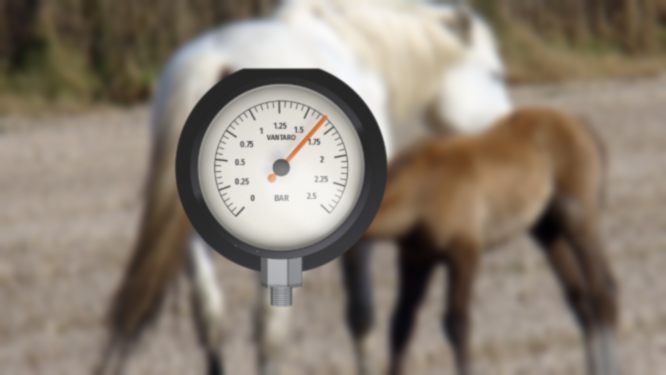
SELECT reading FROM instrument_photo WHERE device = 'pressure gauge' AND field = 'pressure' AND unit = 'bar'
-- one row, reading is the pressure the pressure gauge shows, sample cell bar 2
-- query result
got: bar 1.65
